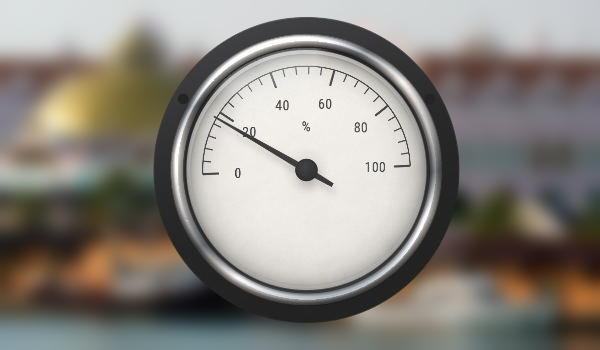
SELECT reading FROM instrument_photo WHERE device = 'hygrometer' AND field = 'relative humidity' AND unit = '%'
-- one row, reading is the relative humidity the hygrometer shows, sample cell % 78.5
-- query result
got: % 18
